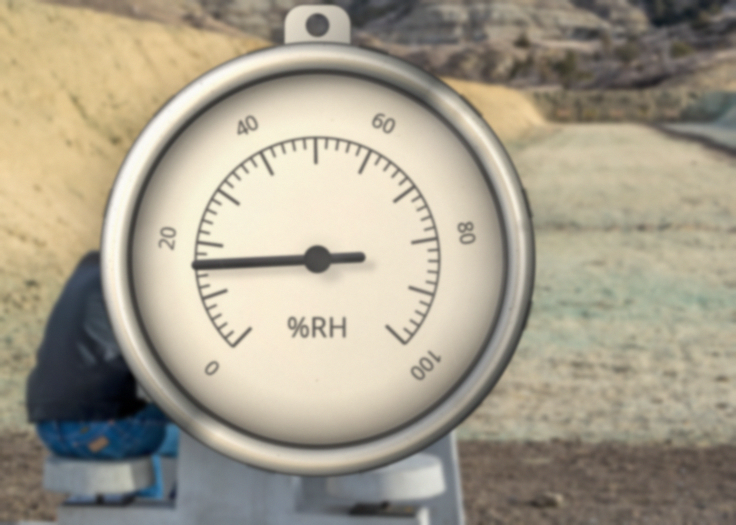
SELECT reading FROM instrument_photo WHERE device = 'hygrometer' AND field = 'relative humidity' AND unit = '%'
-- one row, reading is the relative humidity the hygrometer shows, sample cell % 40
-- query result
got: % 16
